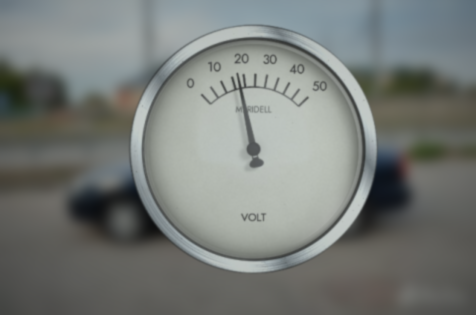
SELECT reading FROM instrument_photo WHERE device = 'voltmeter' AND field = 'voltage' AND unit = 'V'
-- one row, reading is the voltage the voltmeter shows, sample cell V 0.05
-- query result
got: V 17.5
